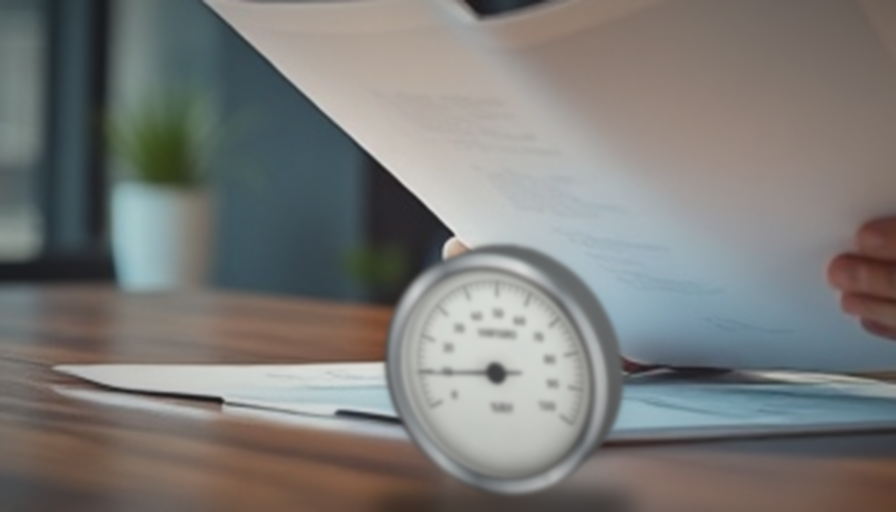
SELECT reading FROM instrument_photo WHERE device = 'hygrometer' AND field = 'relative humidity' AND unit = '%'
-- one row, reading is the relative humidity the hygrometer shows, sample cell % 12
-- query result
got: % 10
